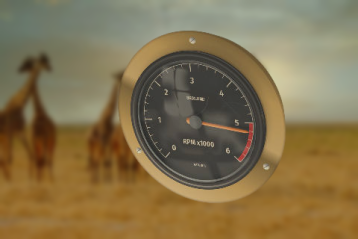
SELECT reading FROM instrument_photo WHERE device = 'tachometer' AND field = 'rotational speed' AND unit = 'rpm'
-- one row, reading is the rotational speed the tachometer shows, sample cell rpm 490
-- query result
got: rpm 5200
